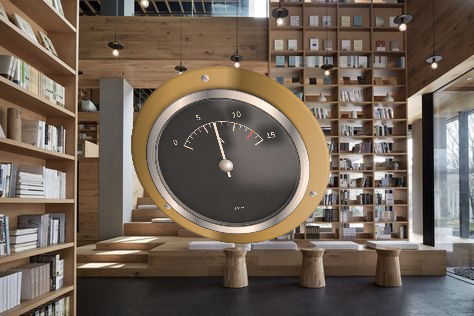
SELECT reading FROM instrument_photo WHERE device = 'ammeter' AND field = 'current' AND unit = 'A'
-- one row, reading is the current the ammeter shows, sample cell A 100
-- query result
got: A 7
